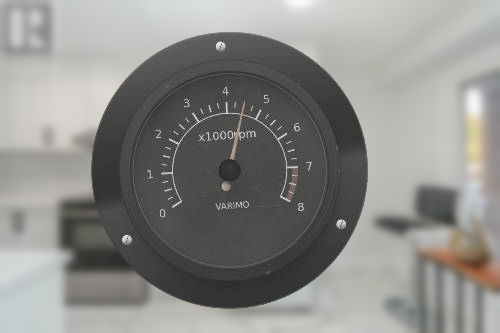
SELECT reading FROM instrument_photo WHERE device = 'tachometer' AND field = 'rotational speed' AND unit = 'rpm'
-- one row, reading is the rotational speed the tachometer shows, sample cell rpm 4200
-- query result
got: rpm 4500
